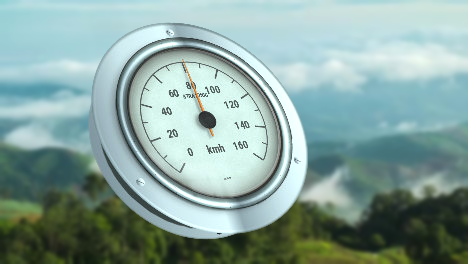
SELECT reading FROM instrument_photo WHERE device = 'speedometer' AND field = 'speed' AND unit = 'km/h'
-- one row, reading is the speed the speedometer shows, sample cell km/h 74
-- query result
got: km/h 80
